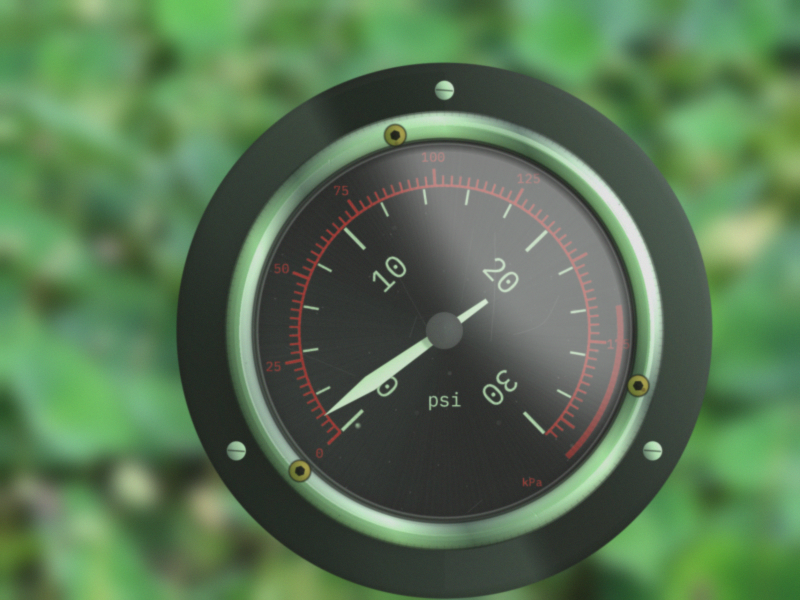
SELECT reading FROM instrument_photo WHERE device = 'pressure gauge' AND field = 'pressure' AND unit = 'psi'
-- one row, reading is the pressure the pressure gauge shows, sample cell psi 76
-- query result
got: psi 1
